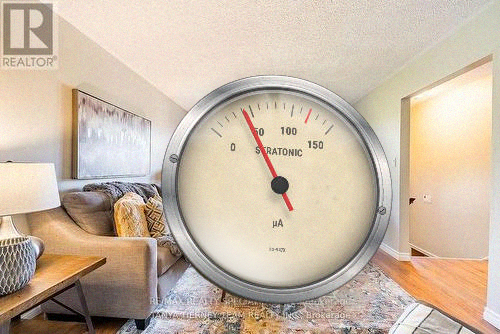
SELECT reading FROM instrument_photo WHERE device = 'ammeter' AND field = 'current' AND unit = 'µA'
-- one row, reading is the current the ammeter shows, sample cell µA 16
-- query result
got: µA 40
